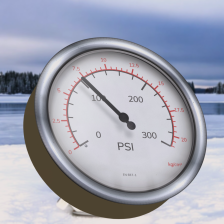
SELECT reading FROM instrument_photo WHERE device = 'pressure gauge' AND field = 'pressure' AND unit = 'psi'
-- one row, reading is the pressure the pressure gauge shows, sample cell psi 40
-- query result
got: psi 100
